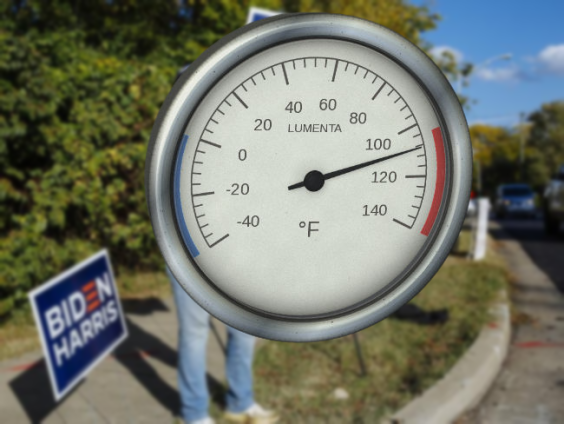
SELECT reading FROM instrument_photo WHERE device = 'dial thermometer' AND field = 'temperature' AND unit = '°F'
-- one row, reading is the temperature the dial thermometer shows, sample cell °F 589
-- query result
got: °F 108
